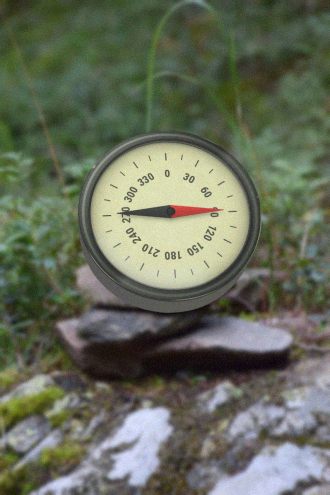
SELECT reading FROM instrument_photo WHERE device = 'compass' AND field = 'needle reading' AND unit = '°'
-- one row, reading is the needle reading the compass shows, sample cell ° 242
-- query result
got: ° 90
